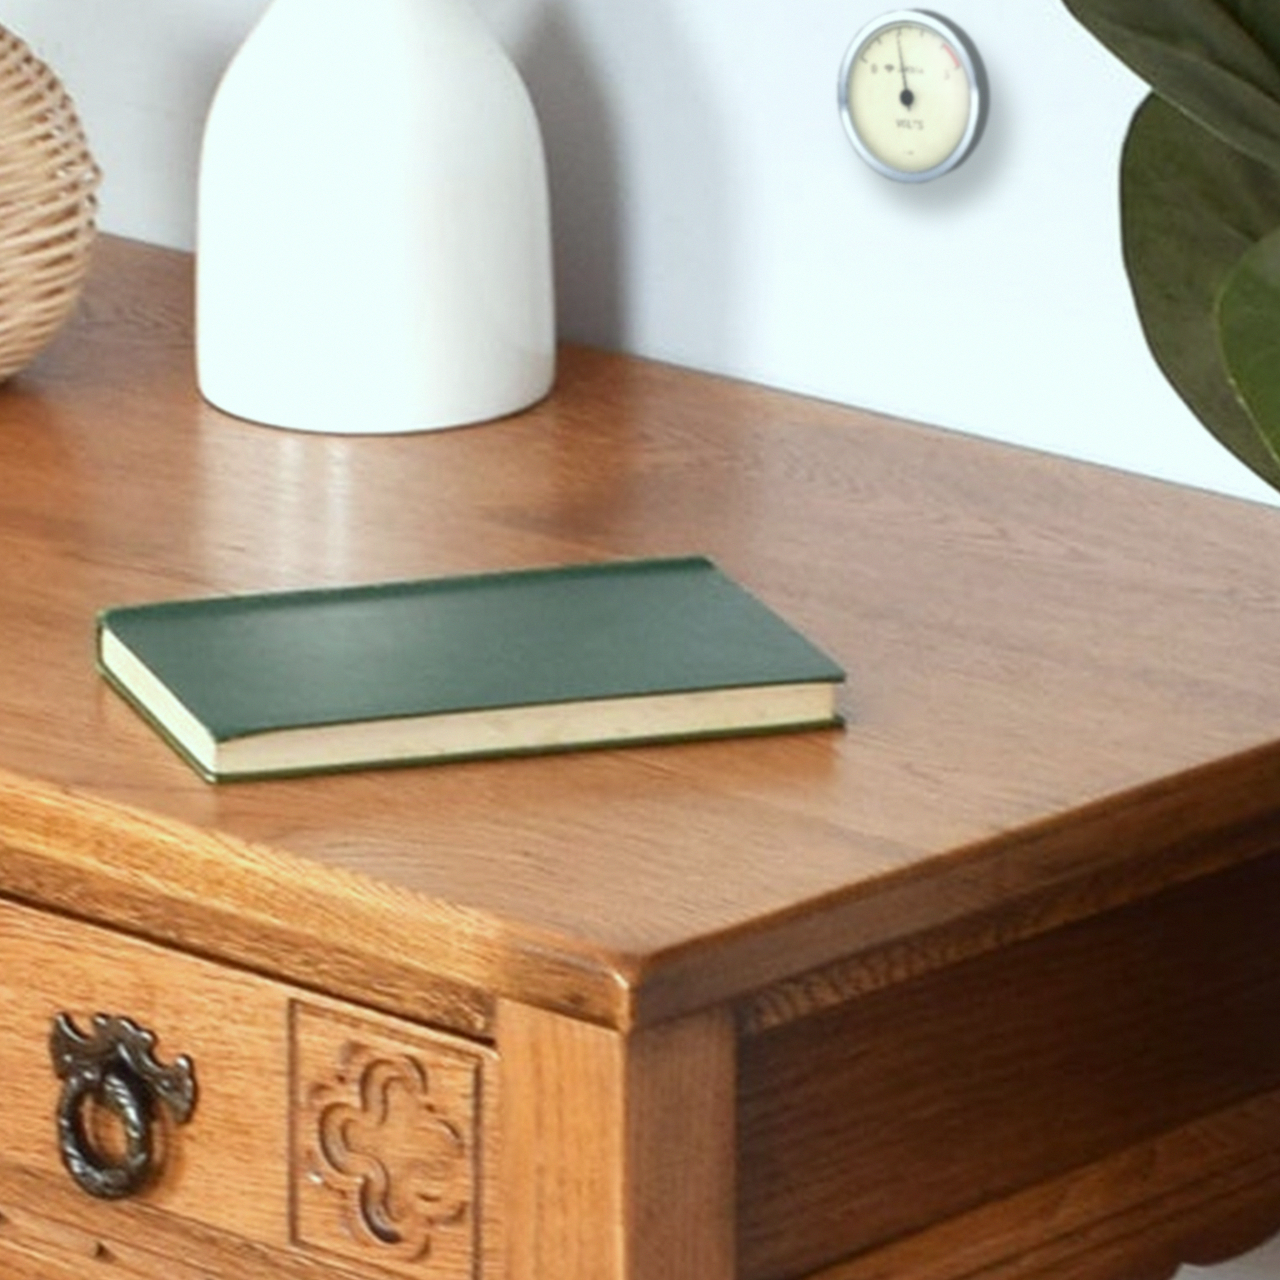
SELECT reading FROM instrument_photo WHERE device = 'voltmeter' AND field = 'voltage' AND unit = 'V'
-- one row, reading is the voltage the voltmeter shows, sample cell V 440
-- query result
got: V 2
